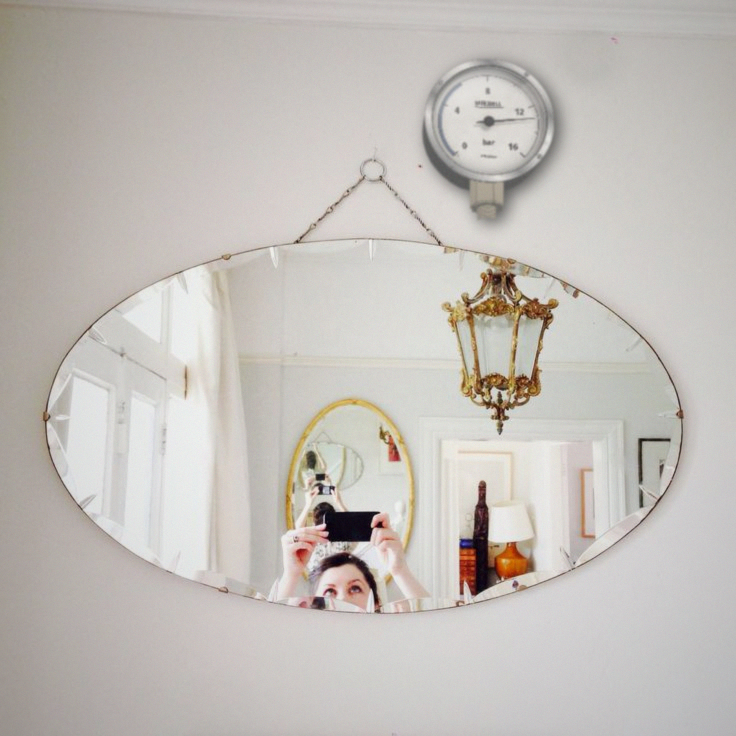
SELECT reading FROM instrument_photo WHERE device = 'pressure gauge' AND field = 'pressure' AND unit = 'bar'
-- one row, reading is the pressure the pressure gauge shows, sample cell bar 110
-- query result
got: bar 13
